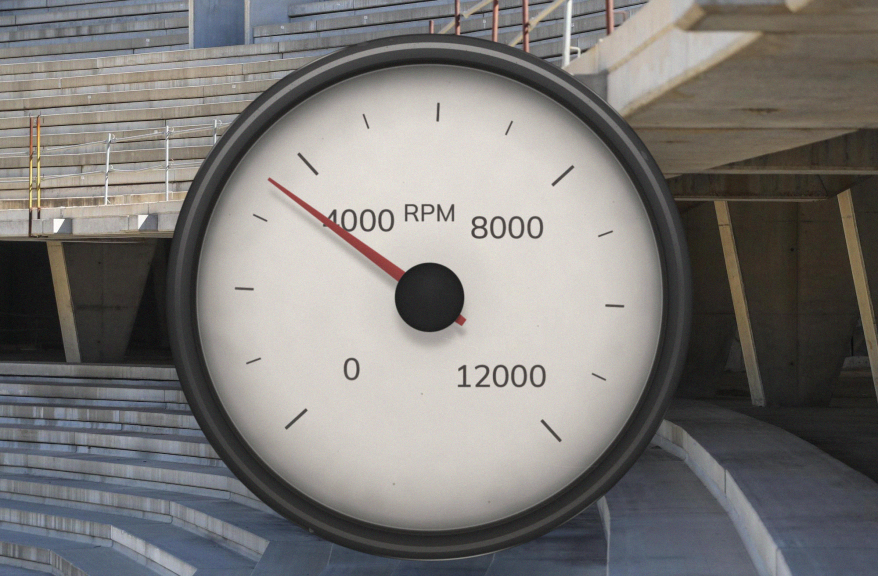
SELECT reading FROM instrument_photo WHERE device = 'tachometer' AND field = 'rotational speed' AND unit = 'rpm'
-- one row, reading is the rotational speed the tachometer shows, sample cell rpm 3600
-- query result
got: rpm 3500
